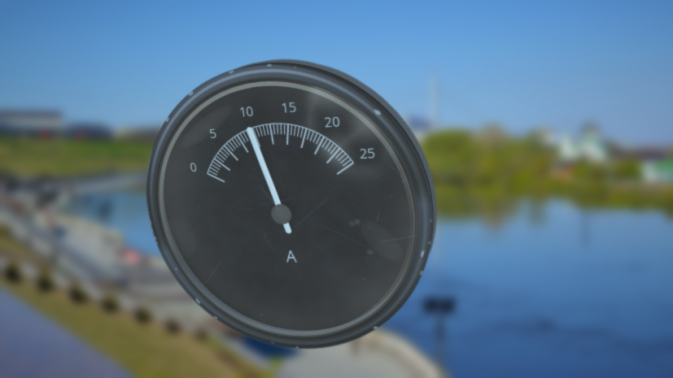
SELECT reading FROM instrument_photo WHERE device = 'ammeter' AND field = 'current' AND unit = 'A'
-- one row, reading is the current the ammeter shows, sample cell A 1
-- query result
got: A 10
